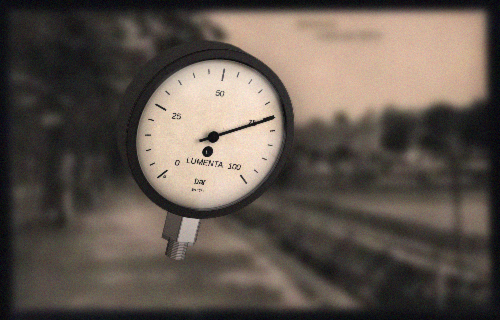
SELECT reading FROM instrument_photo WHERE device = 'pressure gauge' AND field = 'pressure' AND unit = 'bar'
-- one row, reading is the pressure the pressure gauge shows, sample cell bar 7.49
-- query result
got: bar 75
